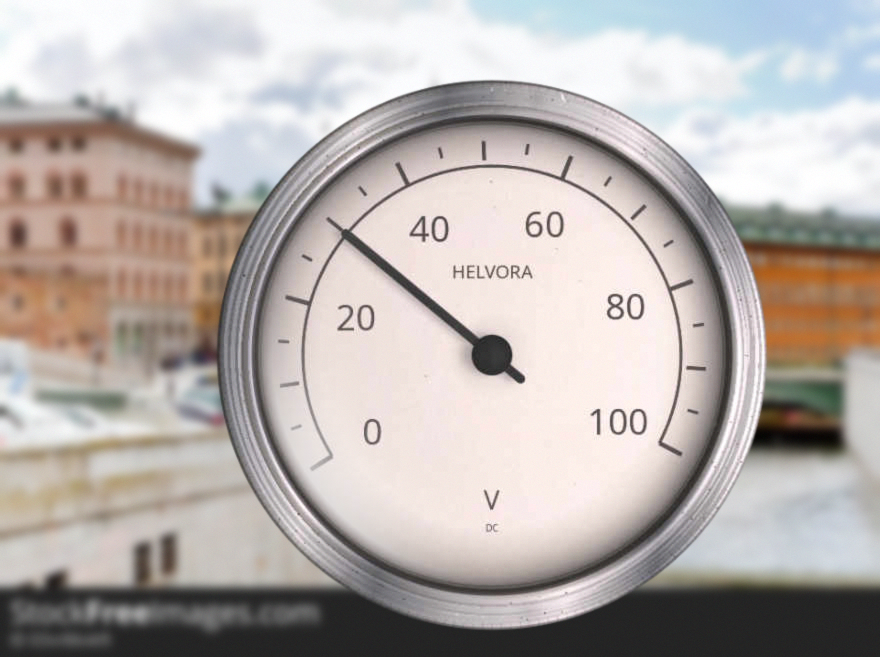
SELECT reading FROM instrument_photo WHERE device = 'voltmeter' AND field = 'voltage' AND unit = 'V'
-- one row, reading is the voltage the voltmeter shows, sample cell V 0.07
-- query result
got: V 30
